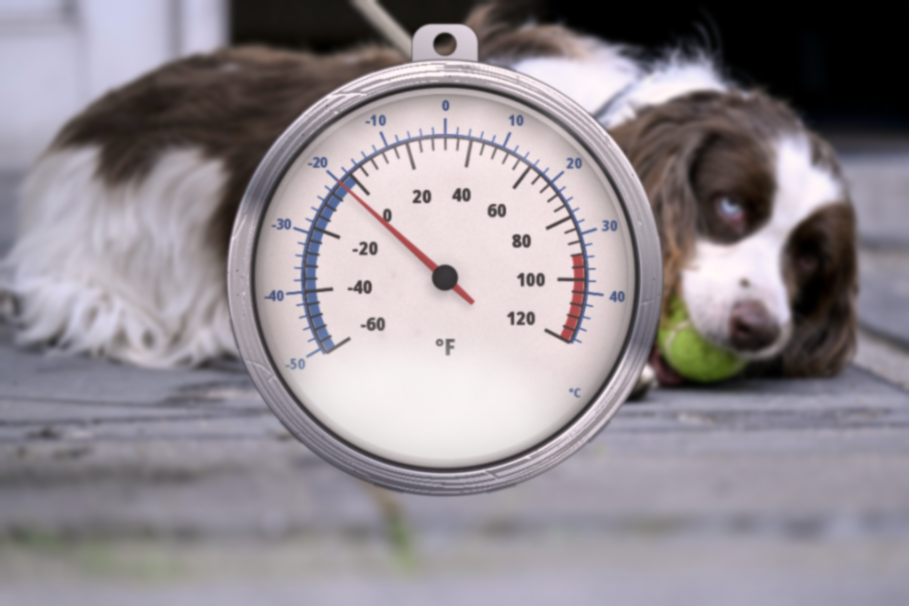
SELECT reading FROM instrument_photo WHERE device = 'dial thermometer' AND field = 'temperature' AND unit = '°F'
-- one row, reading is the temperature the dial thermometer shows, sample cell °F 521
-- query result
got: °F -4
